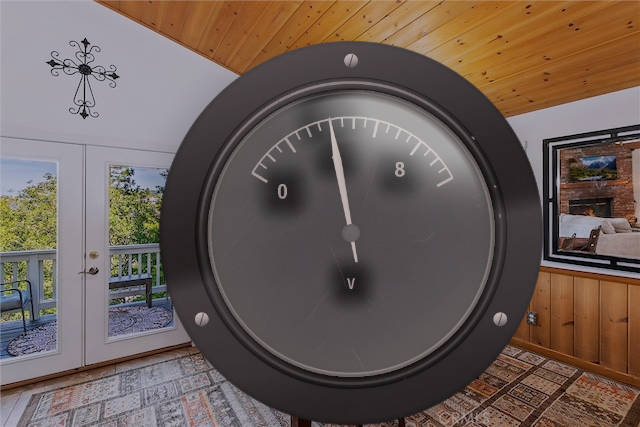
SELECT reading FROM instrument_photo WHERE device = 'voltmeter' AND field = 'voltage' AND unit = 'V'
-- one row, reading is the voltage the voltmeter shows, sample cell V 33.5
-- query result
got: V 4
